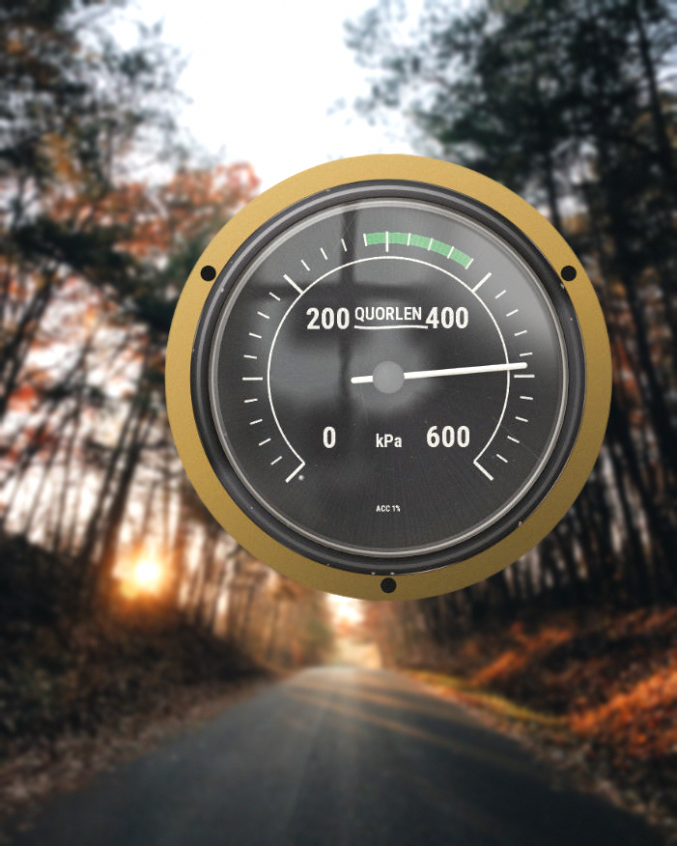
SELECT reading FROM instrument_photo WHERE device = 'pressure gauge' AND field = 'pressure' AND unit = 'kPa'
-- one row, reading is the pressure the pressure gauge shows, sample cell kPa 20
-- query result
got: kPa 490
